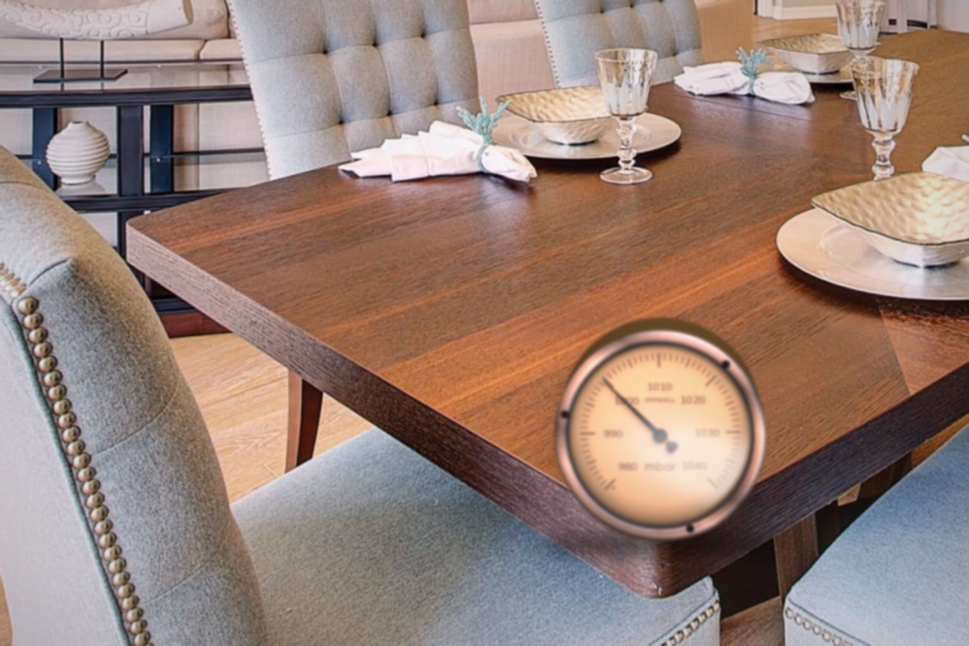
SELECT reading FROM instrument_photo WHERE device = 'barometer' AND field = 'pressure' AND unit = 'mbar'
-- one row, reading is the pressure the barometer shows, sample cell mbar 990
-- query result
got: mbar 1000
